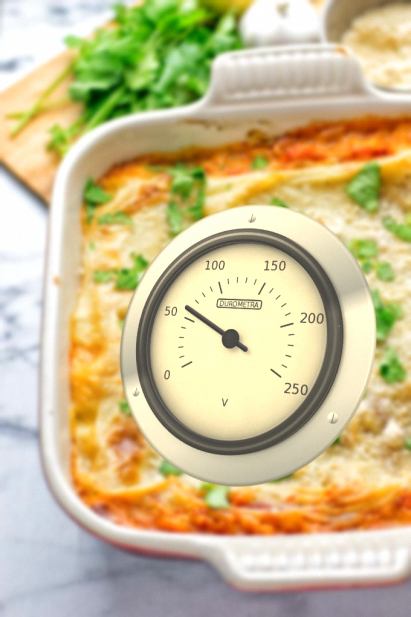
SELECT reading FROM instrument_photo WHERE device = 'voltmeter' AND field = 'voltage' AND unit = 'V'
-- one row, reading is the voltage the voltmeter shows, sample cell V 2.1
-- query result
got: V 60
